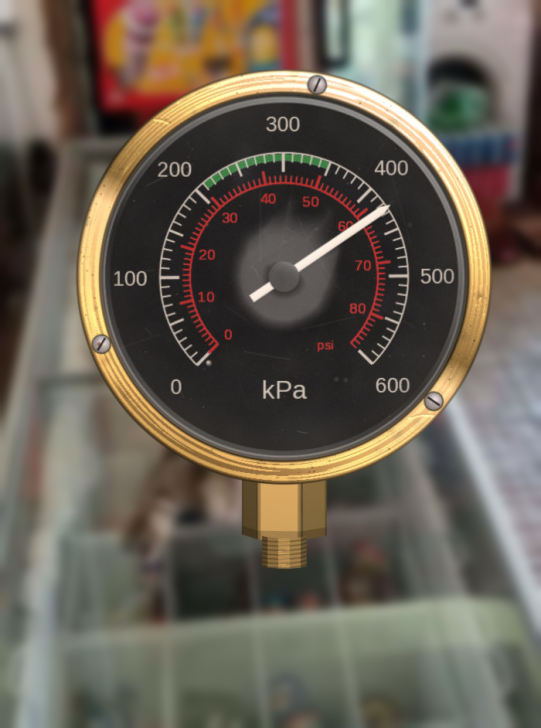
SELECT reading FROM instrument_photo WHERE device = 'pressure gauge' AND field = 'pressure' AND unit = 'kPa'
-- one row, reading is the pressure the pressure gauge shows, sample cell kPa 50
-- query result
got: kPa 425
